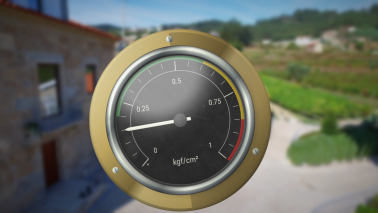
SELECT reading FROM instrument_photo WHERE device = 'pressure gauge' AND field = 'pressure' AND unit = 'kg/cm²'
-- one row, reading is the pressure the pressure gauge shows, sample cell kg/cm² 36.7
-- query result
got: kg/cm² 0.15
